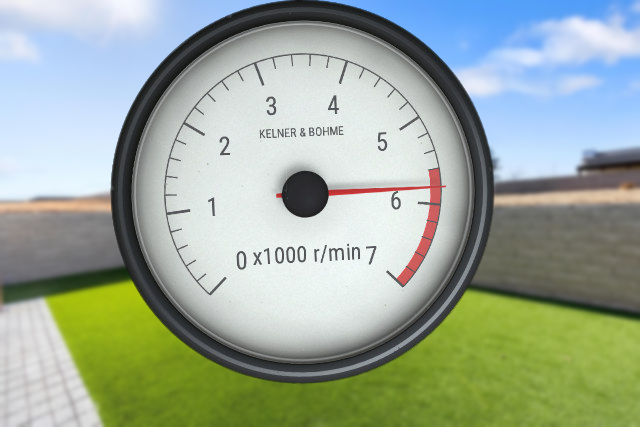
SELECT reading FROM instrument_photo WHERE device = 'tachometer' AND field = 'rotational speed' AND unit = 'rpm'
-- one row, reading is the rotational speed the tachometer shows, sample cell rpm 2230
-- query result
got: rpm 5800
